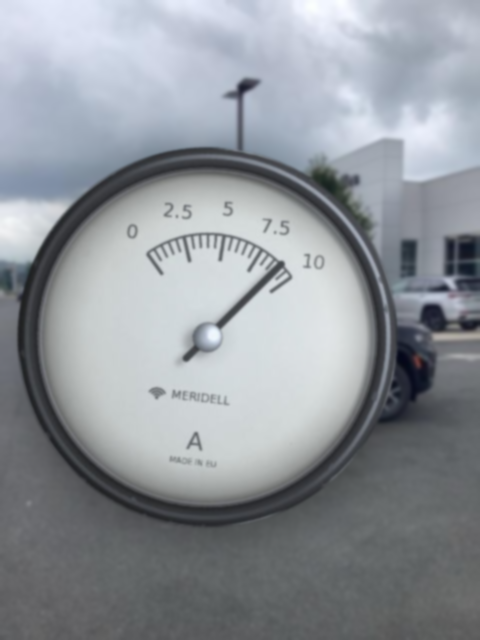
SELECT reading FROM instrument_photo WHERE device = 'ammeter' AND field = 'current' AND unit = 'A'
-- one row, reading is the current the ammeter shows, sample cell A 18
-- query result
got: A 9
